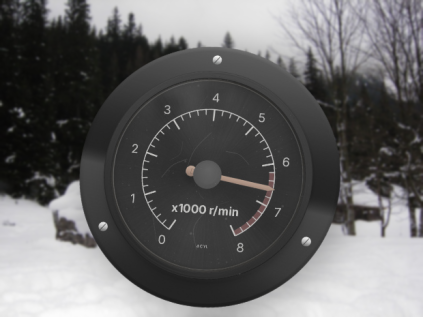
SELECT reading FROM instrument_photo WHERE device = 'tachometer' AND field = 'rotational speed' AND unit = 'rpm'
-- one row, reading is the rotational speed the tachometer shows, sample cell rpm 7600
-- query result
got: rpm 6600
